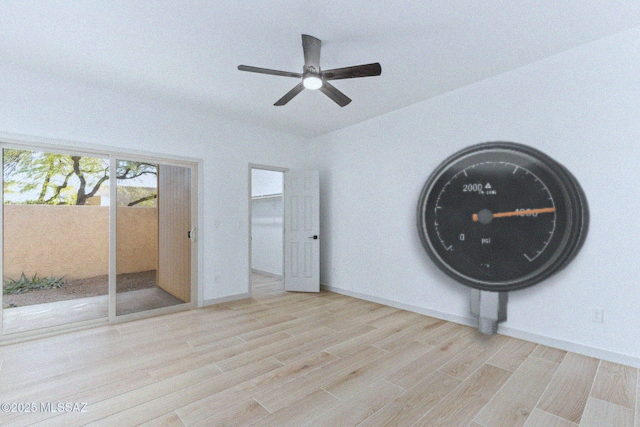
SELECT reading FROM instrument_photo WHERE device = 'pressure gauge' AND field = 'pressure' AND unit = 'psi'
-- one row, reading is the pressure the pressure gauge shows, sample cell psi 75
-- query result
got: psi 4000
